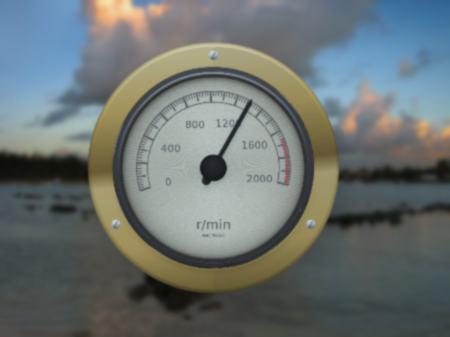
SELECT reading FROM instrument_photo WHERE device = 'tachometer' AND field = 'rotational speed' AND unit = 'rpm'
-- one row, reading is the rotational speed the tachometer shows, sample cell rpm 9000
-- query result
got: rpm 1300
